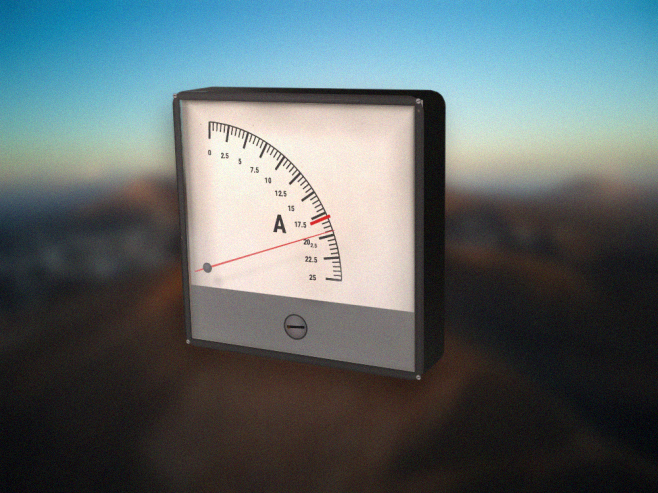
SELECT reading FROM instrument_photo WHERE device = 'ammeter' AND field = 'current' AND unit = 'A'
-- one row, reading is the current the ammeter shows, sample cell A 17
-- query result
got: A 19.5
